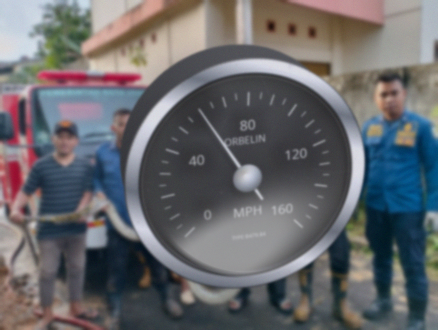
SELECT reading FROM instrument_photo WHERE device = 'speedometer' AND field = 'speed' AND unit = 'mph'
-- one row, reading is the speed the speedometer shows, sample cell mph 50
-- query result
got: mph 60
